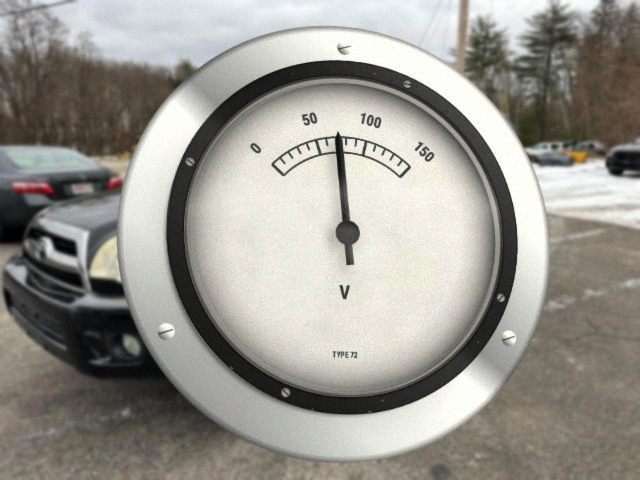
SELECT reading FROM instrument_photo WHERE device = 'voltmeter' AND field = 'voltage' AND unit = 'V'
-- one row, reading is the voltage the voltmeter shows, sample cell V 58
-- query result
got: V 70
